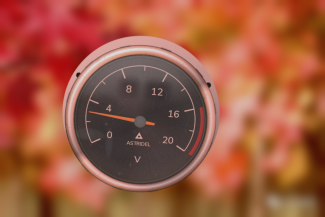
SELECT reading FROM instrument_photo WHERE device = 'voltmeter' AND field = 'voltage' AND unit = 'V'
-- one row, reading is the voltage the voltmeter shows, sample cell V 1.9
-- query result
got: V 3
